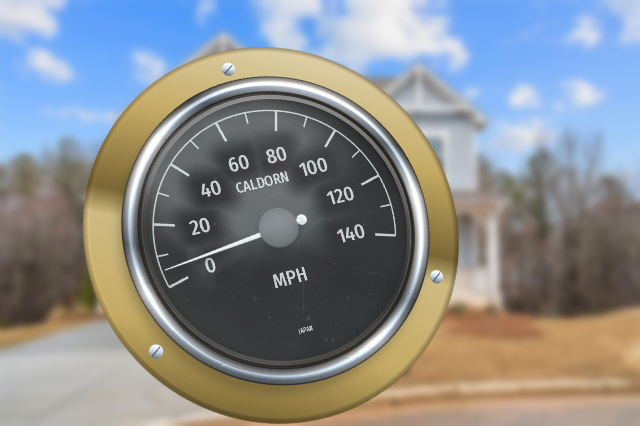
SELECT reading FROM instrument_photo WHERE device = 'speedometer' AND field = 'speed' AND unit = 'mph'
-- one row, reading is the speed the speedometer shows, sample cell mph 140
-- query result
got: mph 5
